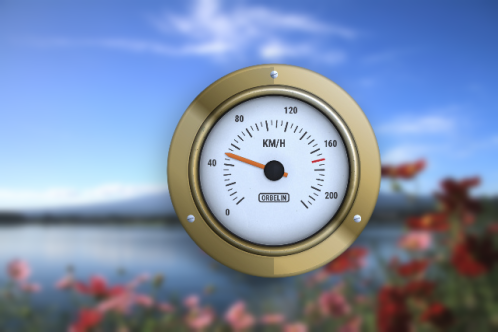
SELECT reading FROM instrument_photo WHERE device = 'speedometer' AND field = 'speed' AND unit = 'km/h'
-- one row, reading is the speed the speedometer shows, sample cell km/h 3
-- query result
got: km/h 50
